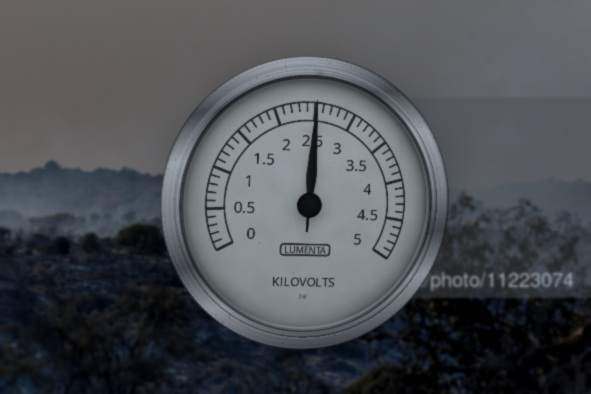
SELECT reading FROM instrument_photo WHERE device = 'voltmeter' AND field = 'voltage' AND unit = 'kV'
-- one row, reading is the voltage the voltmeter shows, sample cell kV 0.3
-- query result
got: kV 2.5
